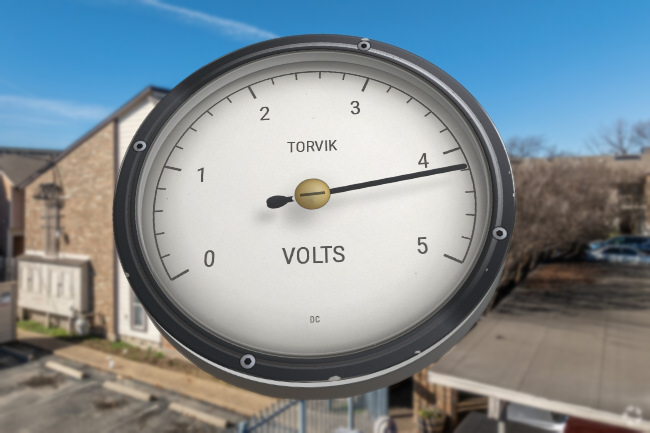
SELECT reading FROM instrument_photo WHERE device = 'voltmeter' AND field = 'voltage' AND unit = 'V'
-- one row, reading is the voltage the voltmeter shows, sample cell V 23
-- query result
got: V 4.2
